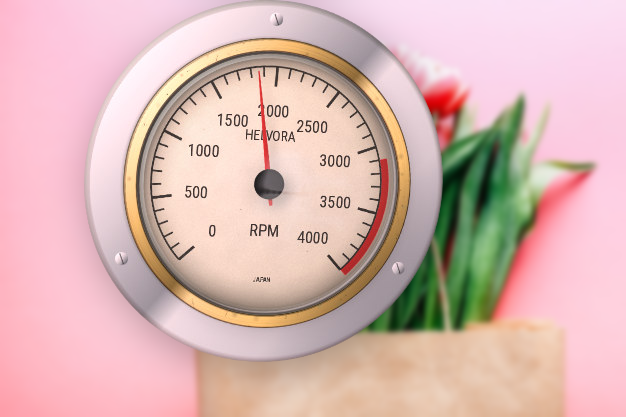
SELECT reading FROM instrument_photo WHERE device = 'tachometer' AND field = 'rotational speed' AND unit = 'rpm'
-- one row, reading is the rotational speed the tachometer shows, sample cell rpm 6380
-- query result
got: rpm 1850
